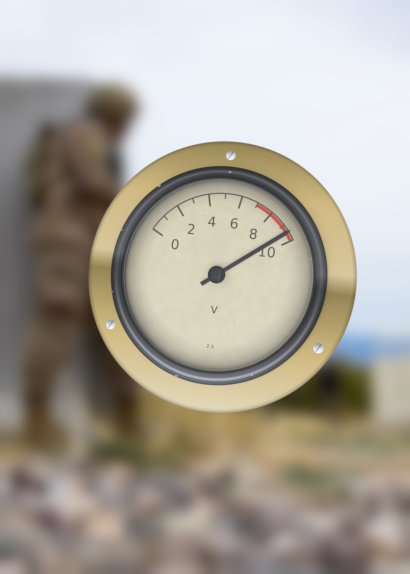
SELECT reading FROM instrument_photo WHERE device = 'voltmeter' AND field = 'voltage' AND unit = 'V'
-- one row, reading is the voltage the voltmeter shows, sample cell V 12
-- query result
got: V 9.5
